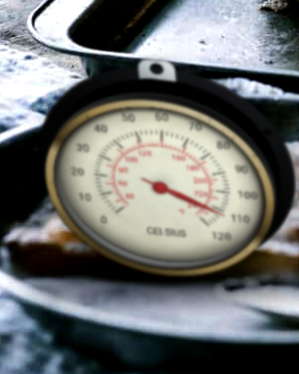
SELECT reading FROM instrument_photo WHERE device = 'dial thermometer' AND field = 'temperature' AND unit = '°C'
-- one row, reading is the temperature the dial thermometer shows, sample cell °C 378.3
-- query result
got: °C 110
